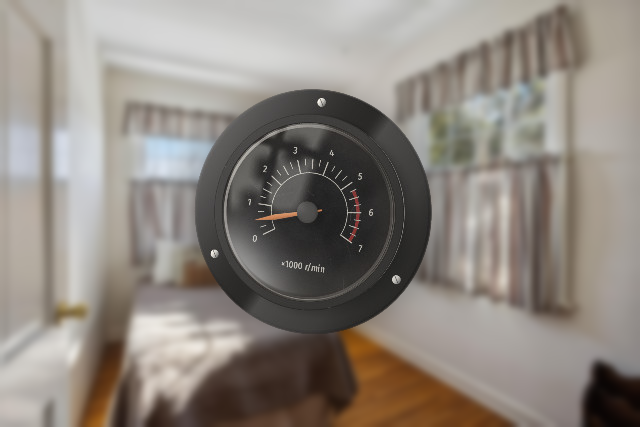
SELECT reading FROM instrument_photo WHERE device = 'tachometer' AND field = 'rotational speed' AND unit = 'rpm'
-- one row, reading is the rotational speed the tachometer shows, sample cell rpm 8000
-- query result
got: rpm 500
